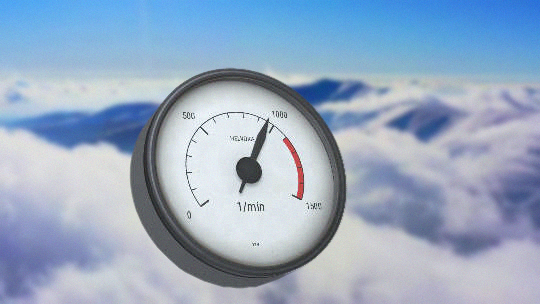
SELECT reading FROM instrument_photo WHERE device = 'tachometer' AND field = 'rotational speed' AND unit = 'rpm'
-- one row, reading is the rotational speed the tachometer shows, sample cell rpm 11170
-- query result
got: rpm 950
